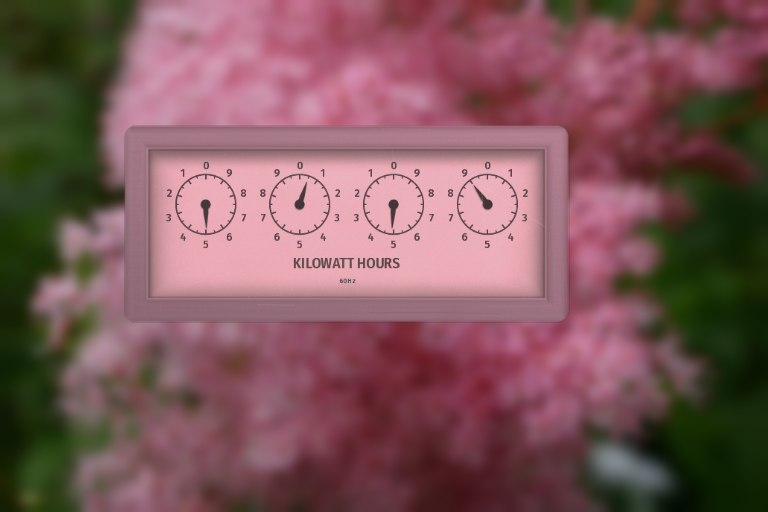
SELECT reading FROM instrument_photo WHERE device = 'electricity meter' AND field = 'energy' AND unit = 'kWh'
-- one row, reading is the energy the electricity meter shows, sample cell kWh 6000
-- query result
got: kWh 5049
